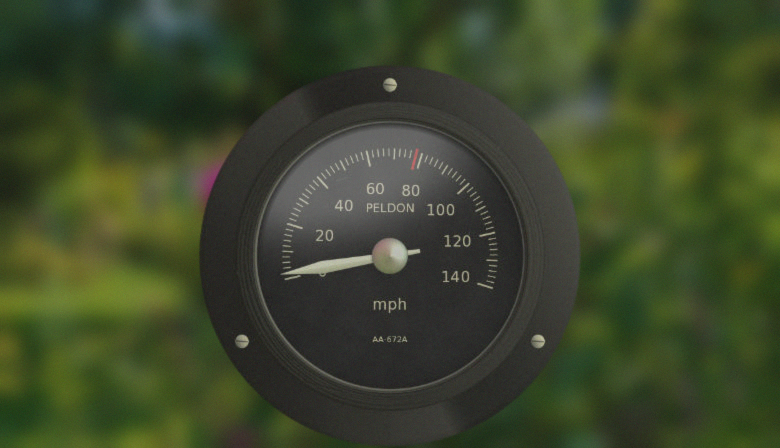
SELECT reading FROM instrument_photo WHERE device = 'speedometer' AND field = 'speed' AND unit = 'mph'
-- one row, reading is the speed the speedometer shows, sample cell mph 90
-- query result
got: mph 2
